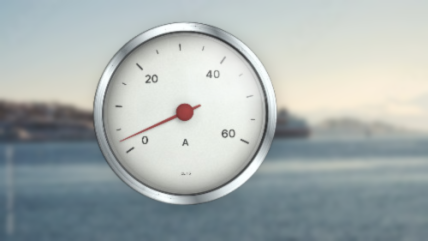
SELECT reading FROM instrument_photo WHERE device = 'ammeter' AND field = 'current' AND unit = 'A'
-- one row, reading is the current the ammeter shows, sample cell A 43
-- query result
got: A 2.5
